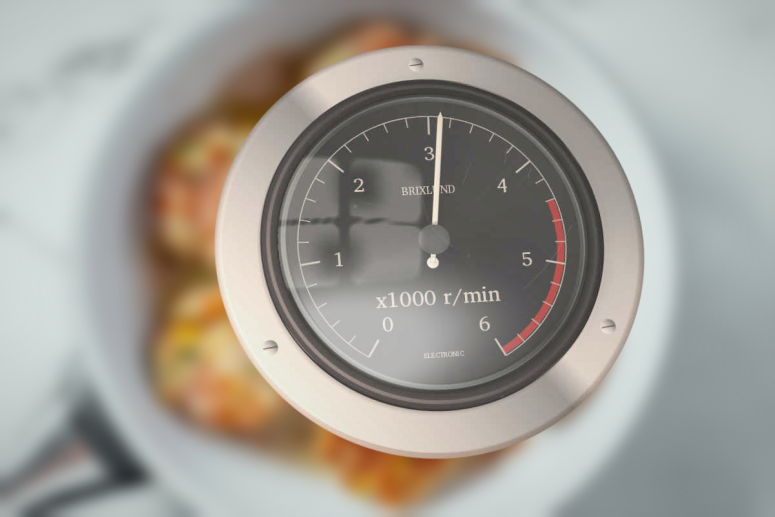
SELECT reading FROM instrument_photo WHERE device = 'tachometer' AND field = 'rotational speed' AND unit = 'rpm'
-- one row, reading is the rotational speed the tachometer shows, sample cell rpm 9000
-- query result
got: rpm 3100
